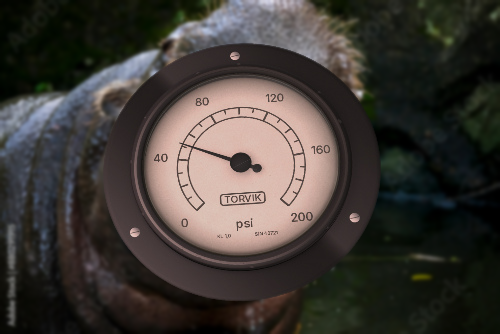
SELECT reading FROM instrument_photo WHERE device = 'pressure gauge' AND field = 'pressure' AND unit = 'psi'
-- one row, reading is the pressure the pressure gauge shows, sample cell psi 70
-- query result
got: psi 50
